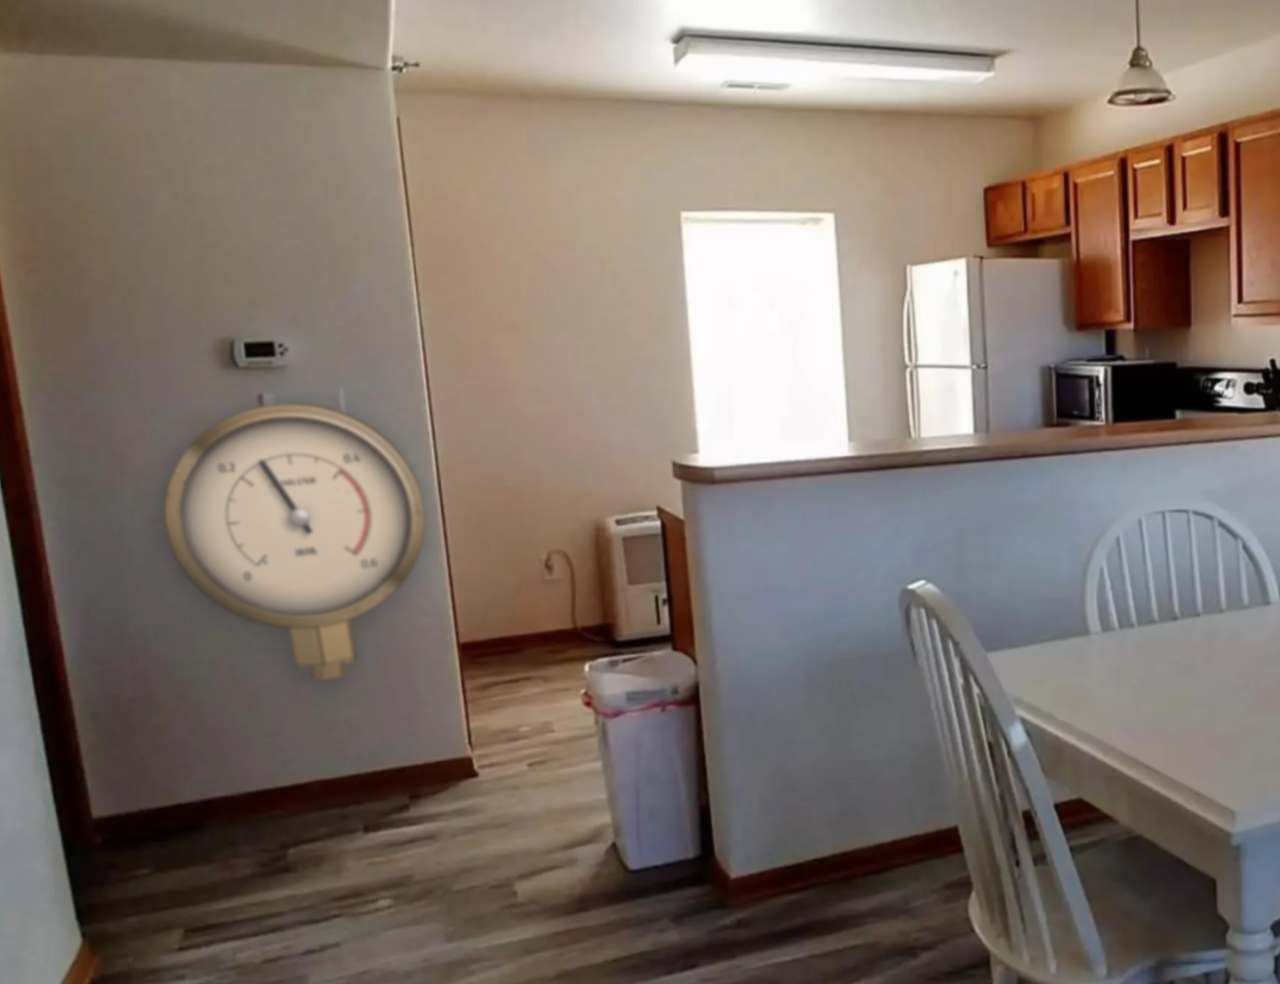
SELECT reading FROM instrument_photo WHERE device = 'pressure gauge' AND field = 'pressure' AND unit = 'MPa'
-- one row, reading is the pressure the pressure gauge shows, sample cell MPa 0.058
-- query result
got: MPa 0.25
